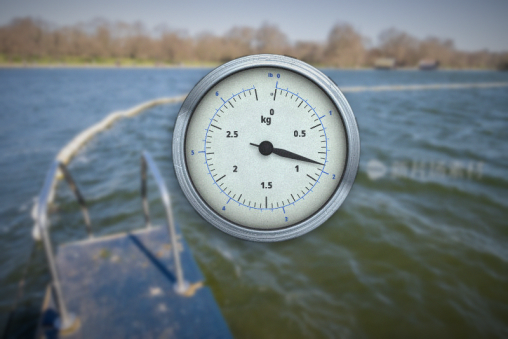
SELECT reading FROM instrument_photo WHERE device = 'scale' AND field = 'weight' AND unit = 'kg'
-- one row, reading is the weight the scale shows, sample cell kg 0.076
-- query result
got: kg 0.85
